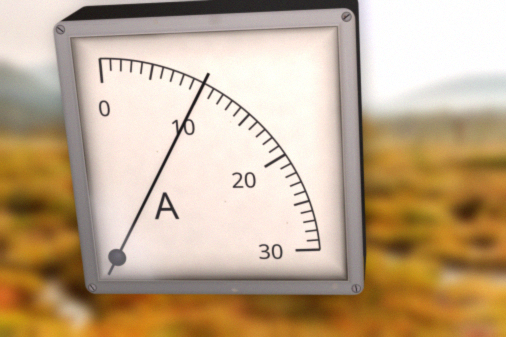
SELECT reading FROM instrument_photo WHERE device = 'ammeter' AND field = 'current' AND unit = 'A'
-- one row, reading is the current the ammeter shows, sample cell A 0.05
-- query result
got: A 10
